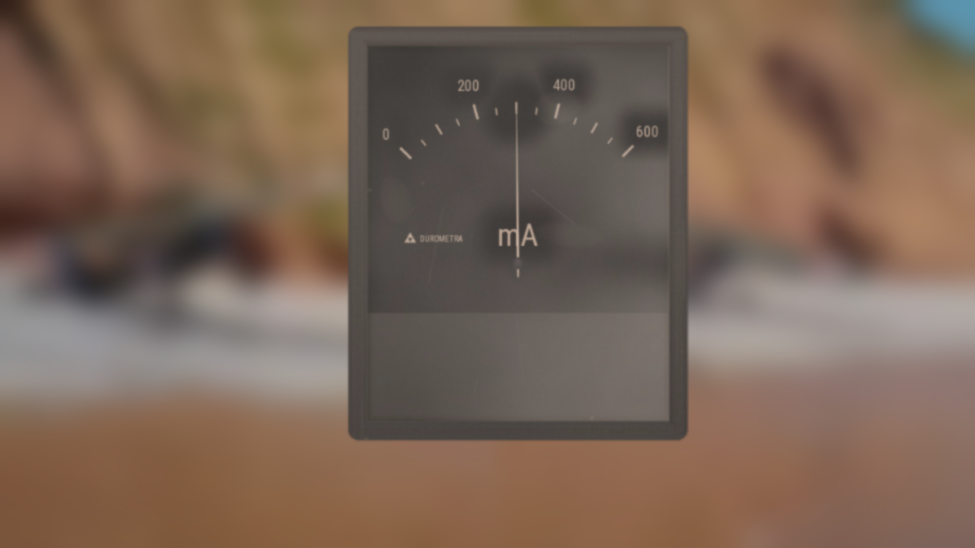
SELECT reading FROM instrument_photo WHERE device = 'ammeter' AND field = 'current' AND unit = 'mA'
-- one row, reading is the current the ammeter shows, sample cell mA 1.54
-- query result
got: mA 300
